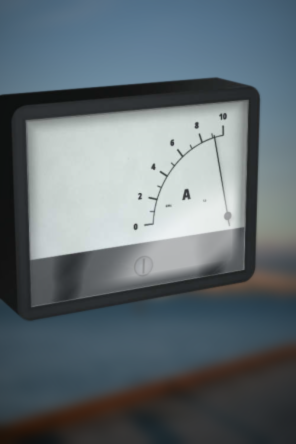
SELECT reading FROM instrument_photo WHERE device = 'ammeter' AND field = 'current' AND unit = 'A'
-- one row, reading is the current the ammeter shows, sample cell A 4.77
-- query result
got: A 9
